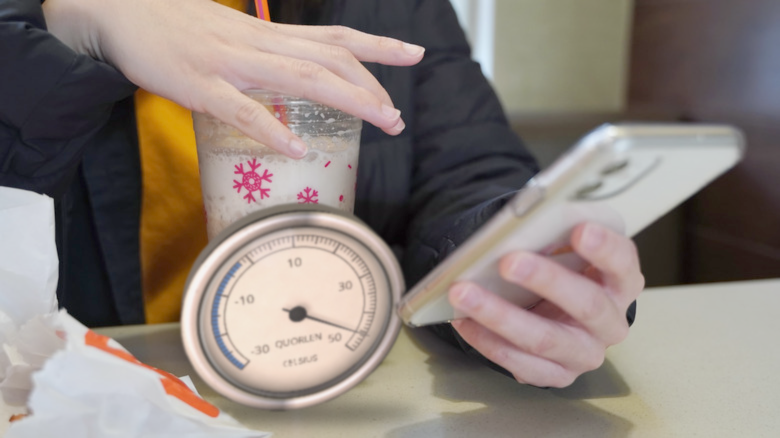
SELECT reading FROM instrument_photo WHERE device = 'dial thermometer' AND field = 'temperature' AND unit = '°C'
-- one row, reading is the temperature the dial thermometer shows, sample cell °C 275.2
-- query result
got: °C 45
